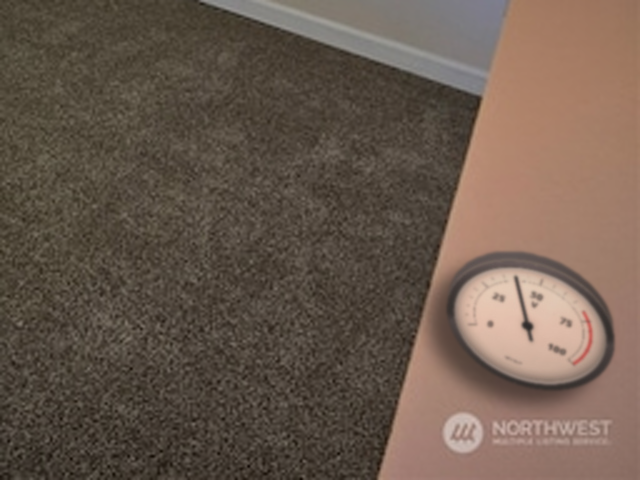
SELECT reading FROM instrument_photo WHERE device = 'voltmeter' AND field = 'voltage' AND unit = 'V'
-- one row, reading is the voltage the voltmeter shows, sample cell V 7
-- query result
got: V 40
